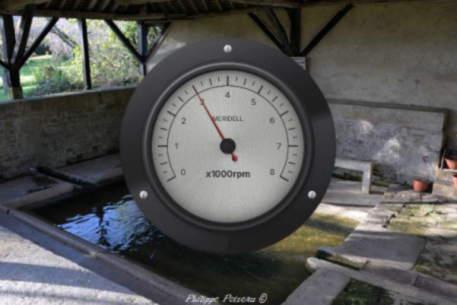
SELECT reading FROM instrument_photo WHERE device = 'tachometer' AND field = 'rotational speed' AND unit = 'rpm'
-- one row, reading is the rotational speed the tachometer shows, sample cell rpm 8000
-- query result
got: rpm 3000
